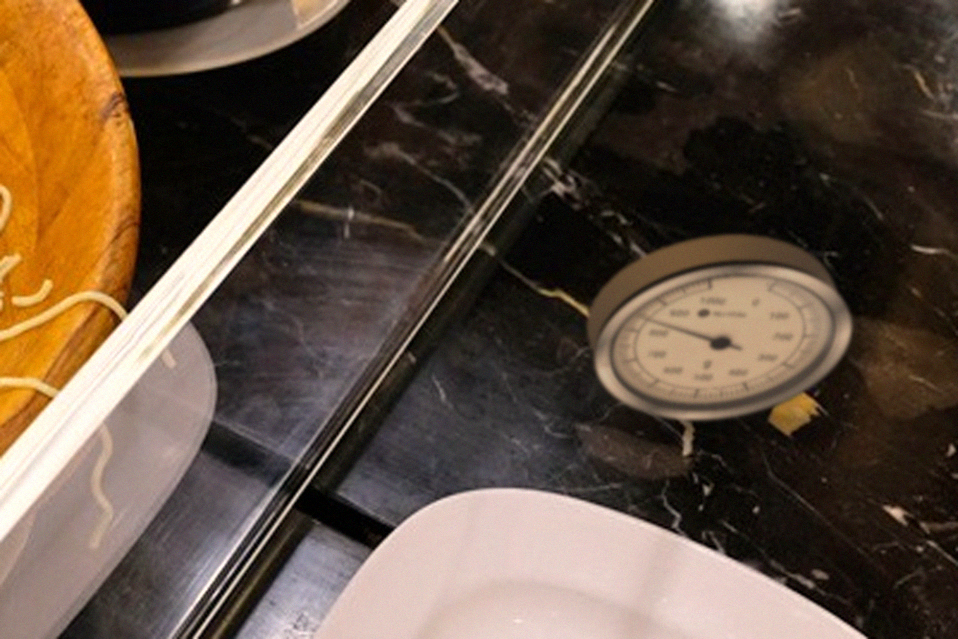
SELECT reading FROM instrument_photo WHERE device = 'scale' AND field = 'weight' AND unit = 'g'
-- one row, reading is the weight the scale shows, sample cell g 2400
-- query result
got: g 850
